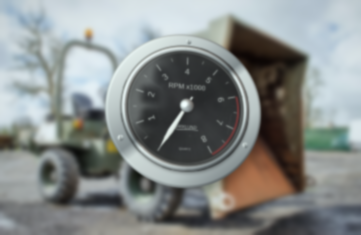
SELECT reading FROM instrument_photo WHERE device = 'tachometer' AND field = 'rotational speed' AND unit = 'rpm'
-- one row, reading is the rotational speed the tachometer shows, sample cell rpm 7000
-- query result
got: rpm 0
